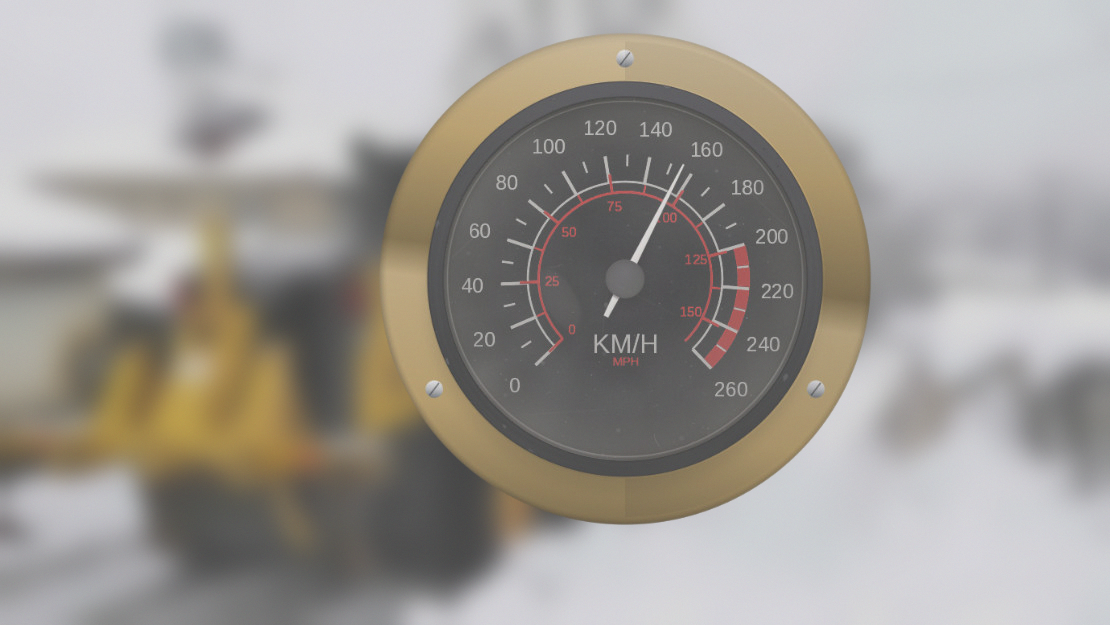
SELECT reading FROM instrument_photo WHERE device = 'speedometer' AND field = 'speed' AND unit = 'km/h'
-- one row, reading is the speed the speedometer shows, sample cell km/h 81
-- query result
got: km/h 155
